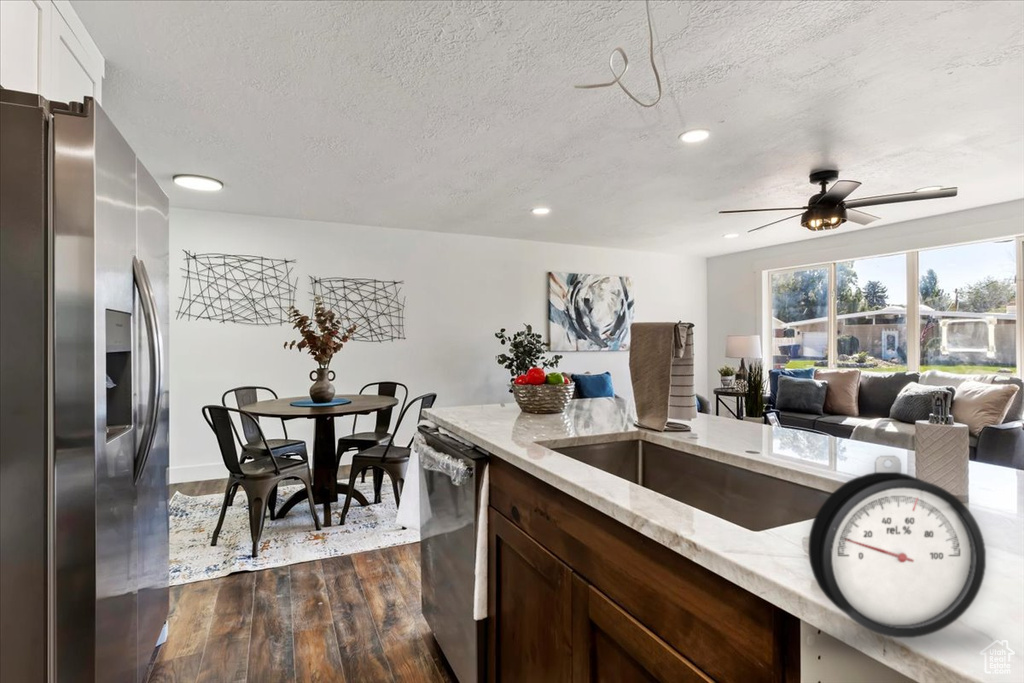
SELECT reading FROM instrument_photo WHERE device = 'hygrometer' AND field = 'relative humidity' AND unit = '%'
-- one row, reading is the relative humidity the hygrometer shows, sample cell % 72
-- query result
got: % 10
